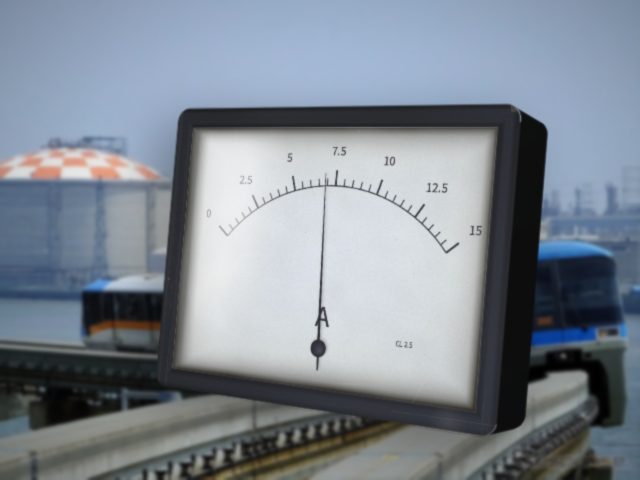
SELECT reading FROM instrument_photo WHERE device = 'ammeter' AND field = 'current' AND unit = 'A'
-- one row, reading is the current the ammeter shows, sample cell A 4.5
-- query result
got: A 7
